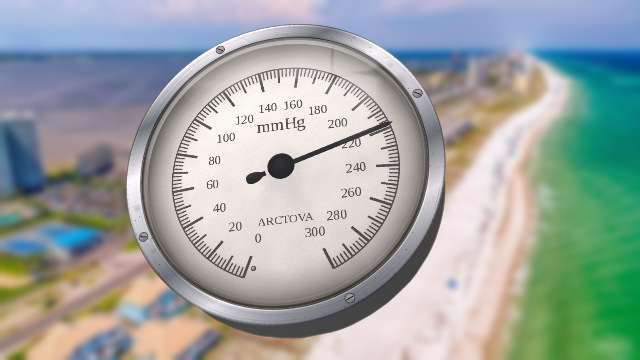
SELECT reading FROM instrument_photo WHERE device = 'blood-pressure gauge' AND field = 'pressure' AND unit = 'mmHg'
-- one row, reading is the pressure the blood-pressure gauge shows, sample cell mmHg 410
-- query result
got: mmHg 220
